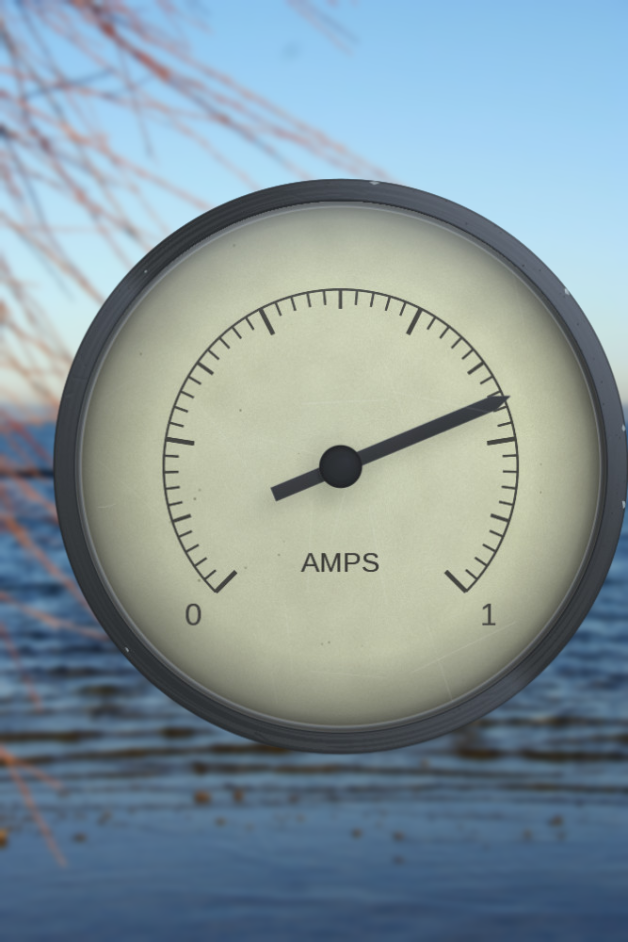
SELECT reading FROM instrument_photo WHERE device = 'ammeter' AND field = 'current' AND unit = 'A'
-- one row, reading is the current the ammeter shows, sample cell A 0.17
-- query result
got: A 0.75
